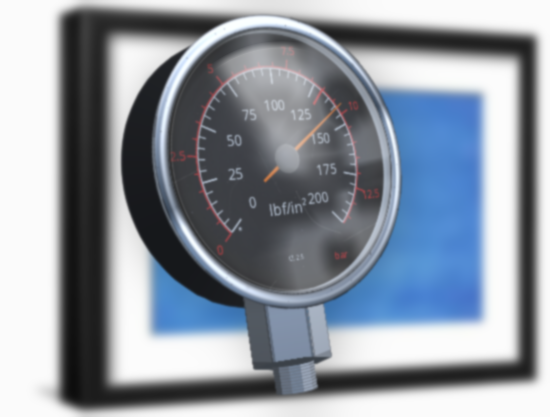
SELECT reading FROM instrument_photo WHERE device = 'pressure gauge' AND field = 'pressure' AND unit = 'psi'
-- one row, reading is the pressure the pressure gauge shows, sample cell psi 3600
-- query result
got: psi 140
